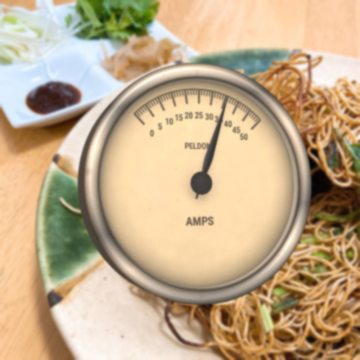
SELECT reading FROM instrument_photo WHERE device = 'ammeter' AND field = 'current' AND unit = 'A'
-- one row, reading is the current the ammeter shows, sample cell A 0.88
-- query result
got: A 35
